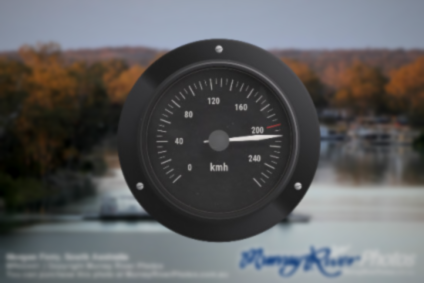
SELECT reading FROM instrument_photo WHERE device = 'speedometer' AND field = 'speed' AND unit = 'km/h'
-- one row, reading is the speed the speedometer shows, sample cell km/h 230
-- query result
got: km/h 210
